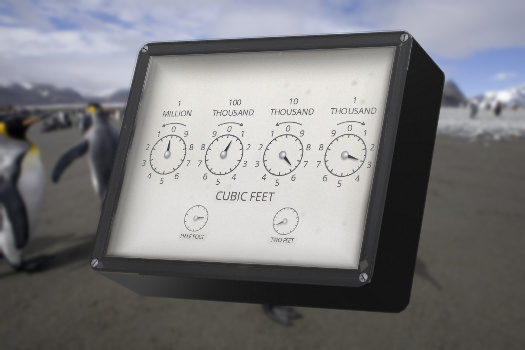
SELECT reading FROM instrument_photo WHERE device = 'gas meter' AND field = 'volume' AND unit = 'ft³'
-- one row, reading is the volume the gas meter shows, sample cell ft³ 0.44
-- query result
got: ft³ 6300
